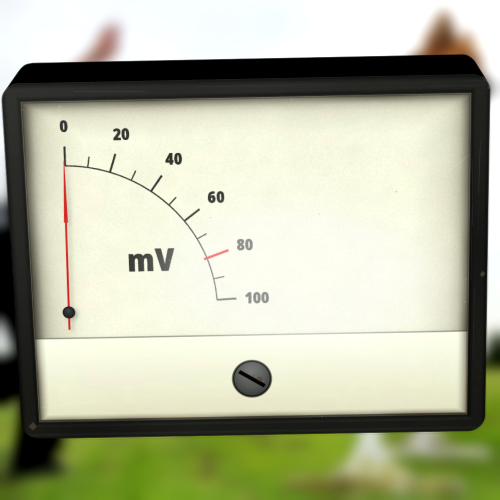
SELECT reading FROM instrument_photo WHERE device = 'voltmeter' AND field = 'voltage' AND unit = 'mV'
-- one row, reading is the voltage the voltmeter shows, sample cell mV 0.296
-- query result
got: mV 0
